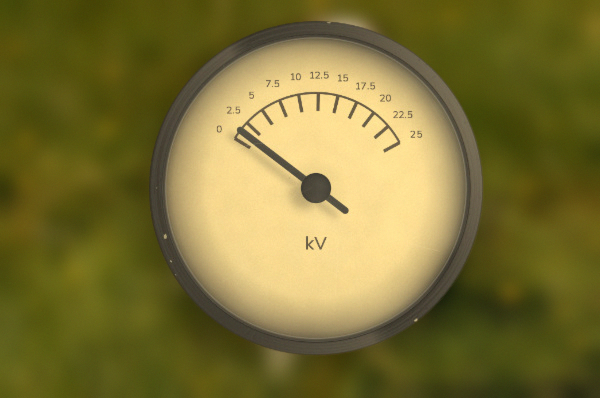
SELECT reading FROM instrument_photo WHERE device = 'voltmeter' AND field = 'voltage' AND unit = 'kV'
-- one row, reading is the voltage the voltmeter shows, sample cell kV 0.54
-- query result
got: kV 1.25
